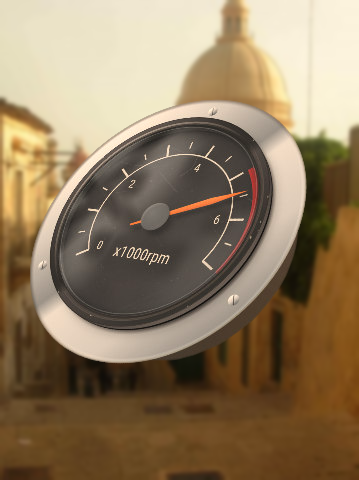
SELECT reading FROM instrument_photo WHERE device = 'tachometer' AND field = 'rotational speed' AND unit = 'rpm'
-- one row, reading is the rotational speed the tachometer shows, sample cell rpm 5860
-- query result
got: rpm 5500
